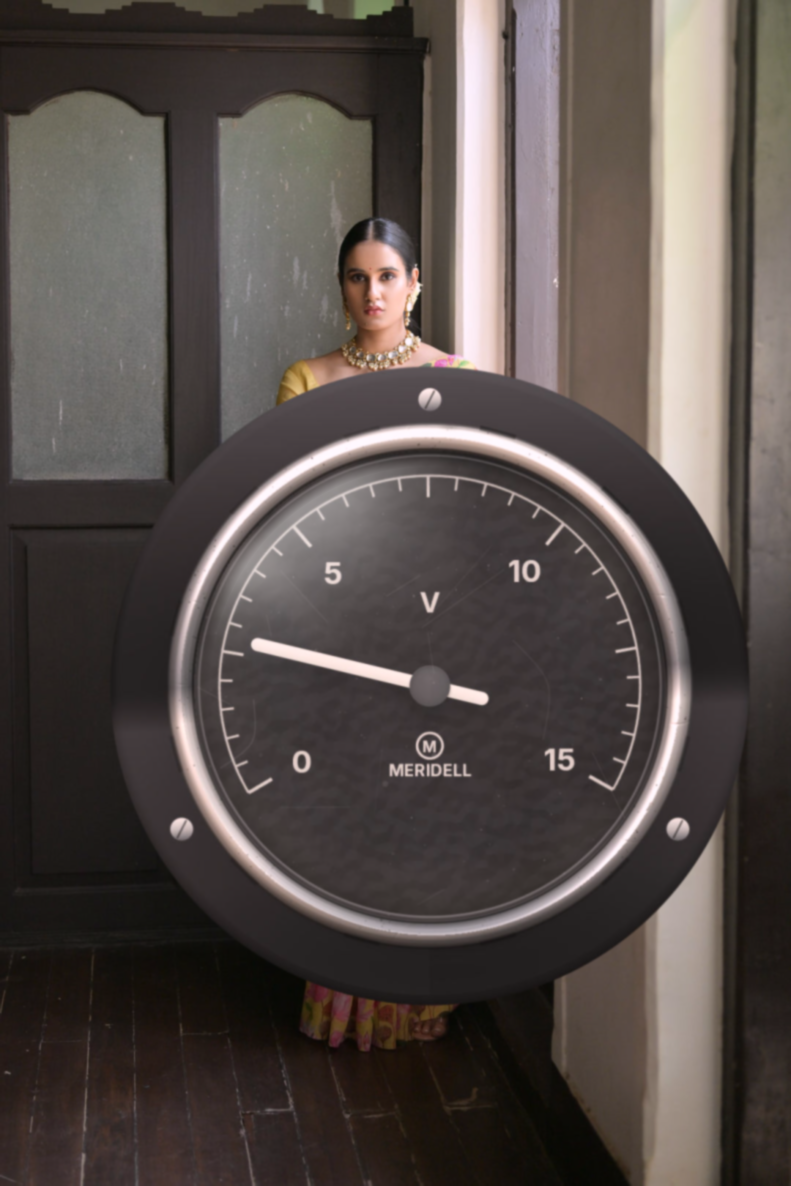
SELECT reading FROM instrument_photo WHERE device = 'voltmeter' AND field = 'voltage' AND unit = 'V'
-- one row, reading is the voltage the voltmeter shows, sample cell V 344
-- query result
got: V 2.75
